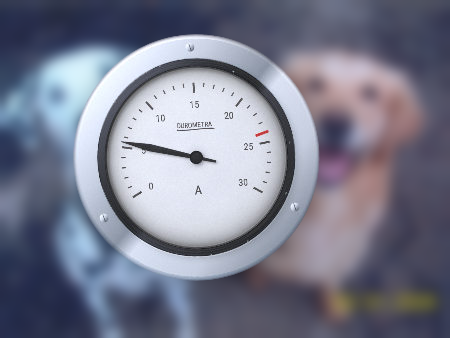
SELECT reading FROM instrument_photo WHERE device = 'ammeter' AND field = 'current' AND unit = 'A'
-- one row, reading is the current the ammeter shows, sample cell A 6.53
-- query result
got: A 5.5
